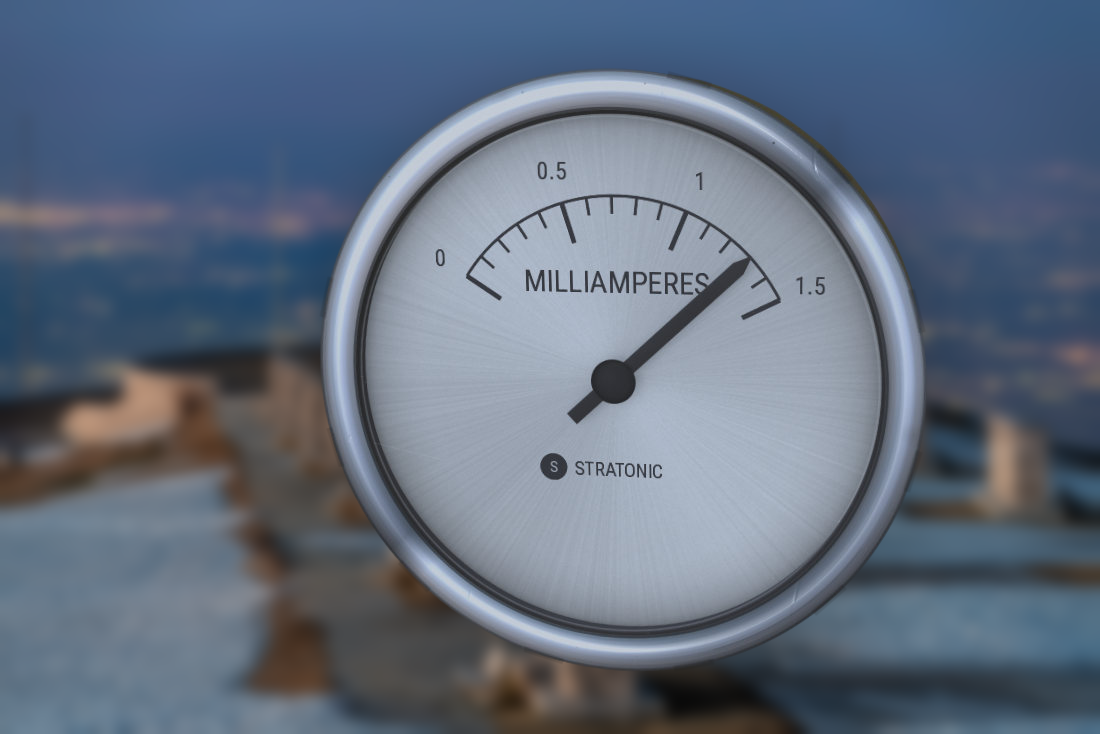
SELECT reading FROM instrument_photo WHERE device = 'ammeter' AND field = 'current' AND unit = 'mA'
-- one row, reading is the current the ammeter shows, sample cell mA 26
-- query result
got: mA 1.3
